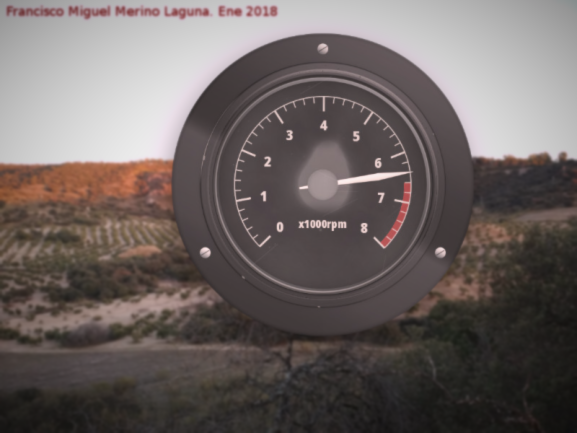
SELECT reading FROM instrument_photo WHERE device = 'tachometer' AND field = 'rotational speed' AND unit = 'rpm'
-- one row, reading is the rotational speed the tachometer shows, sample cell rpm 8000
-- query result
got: rpm 6400
